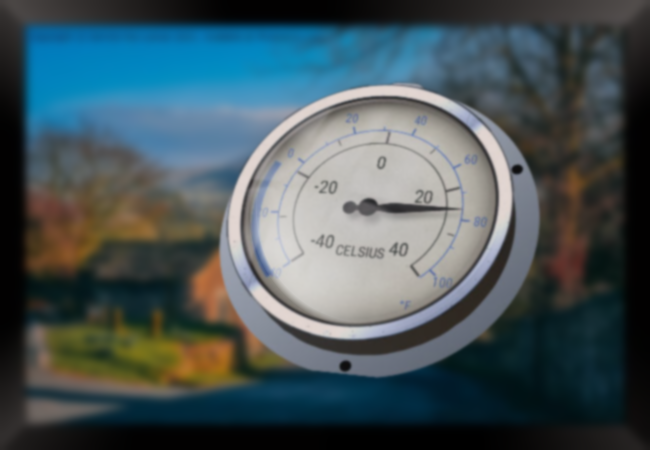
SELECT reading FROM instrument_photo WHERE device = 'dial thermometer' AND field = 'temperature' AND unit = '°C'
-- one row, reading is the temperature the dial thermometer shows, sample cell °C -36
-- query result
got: °C 25
